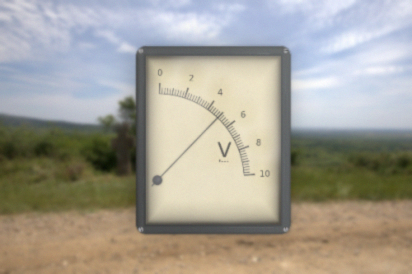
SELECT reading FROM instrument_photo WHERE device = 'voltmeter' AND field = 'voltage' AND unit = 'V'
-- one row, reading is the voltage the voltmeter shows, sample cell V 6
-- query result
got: V 5
